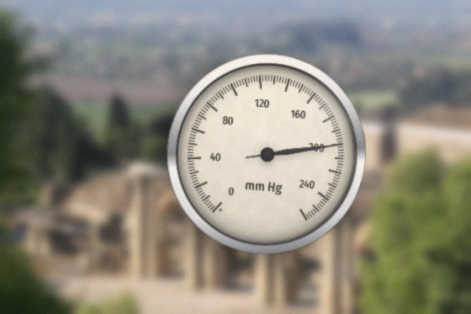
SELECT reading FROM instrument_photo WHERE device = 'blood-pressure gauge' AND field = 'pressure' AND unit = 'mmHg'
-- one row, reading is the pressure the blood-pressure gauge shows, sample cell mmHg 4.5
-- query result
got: mmHg 200
